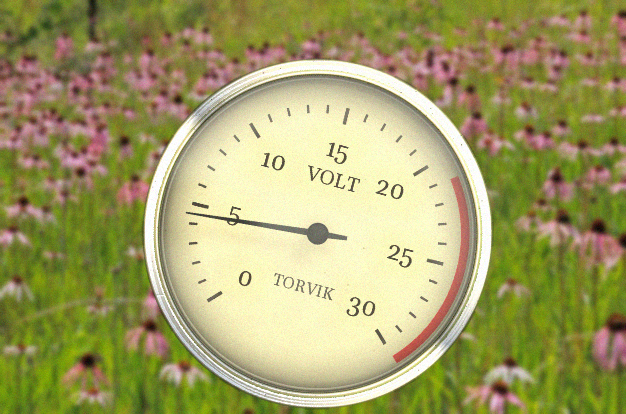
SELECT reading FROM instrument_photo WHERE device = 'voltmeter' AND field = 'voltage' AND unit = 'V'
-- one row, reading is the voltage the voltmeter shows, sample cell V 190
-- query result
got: V 4.5
